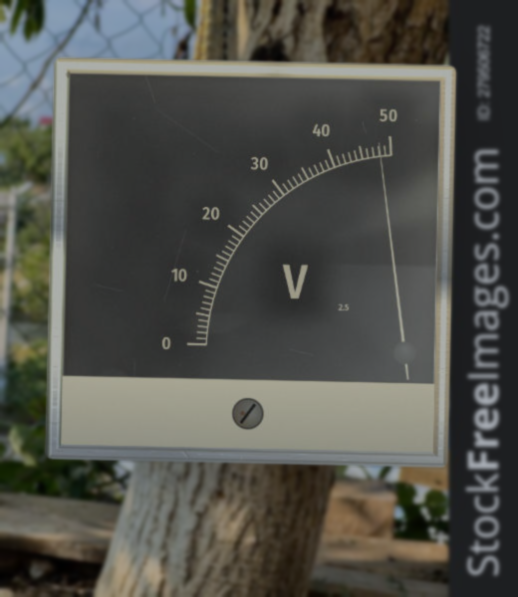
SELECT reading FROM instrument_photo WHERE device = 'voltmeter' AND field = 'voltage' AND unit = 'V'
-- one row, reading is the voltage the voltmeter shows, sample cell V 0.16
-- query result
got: V 48
